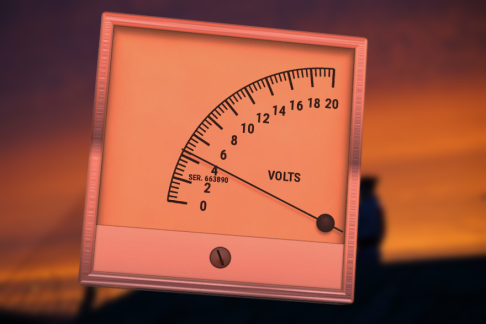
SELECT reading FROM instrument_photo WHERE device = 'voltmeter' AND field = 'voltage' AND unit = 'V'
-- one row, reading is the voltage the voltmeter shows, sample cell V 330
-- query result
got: V 4.4
